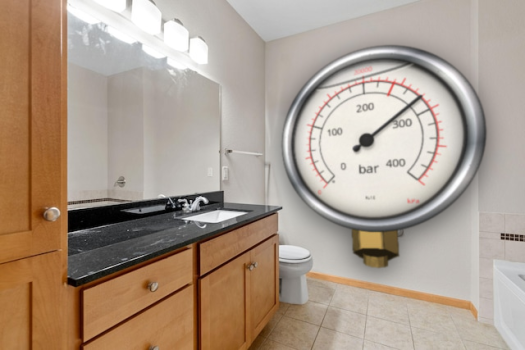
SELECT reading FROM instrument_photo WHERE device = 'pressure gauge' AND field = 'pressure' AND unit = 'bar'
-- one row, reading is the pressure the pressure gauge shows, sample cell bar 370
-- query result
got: bar 280
